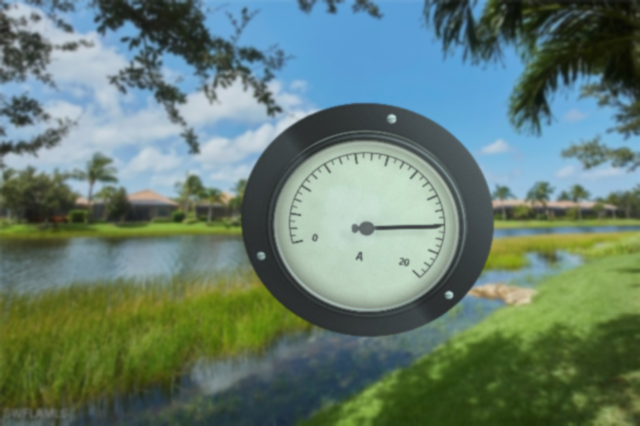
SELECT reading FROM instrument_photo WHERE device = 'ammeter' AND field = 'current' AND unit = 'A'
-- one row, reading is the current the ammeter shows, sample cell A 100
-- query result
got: A 16
